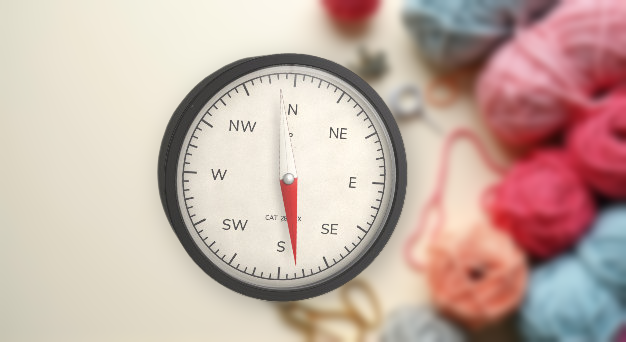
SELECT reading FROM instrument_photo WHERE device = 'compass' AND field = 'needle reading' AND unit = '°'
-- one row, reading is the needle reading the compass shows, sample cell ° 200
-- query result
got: ° 170
